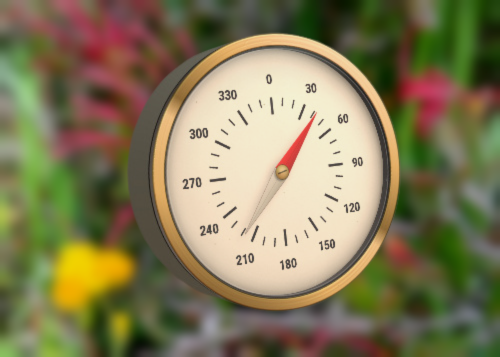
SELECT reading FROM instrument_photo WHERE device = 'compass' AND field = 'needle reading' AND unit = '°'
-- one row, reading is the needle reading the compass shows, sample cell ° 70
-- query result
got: ° 40
